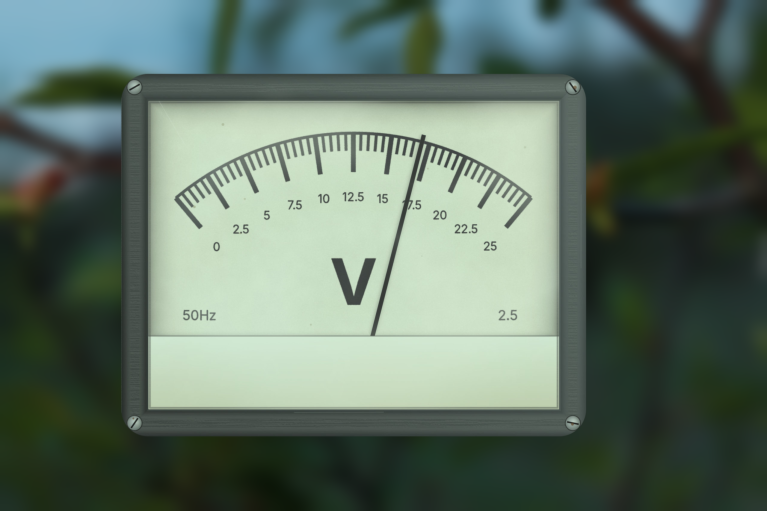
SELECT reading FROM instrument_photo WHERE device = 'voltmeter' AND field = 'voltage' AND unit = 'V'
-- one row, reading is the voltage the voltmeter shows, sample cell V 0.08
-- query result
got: V 17
